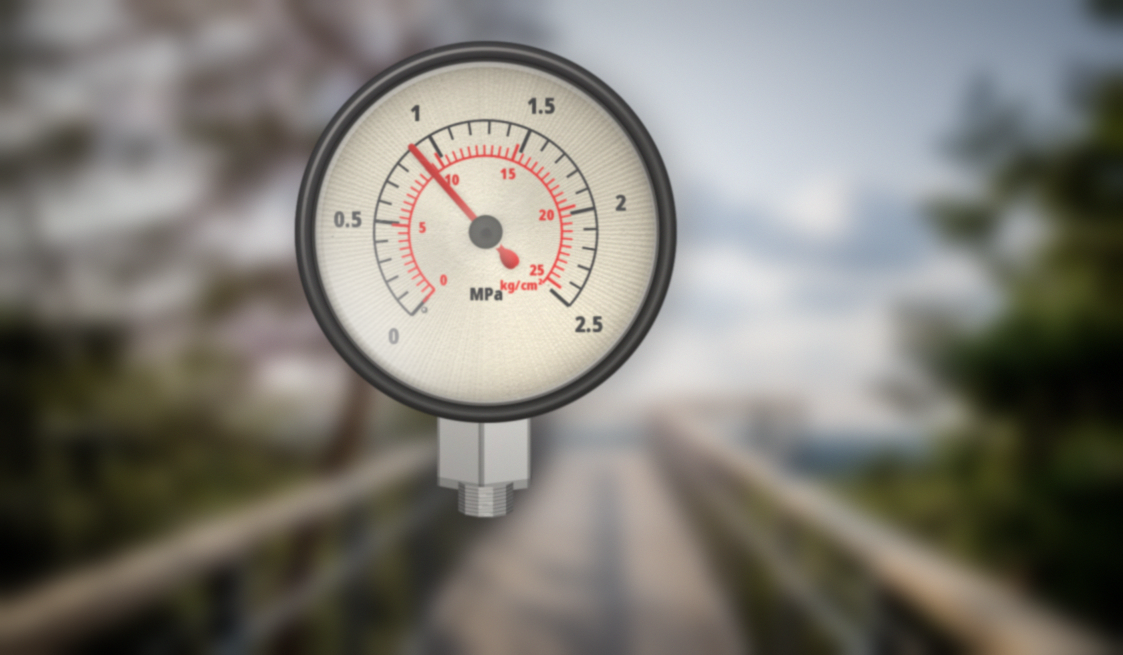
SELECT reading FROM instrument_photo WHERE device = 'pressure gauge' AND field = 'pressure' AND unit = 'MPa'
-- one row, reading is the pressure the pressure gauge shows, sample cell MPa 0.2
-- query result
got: MPa 0.9
